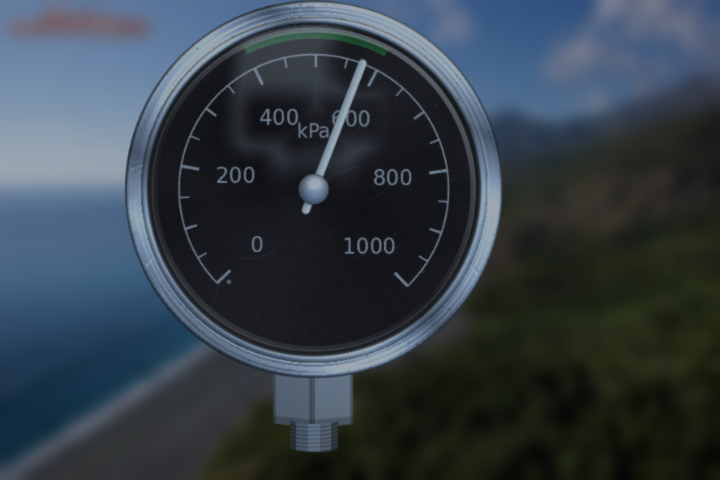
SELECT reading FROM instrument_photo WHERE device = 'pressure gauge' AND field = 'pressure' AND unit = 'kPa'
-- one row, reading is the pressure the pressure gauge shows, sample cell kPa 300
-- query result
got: kPa 575
